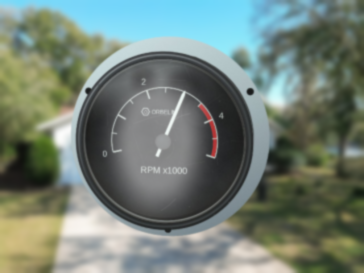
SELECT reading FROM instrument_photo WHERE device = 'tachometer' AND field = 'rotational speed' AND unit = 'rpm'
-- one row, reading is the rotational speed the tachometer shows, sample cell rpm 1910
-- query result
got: rpm 3000
